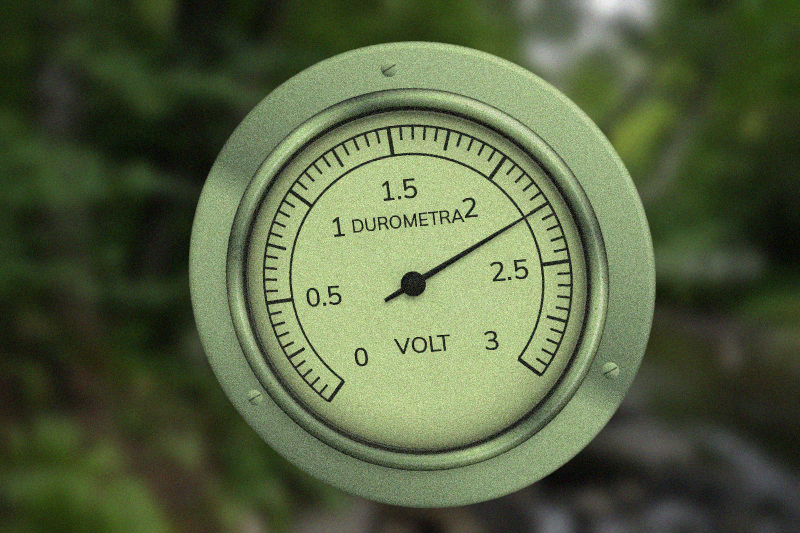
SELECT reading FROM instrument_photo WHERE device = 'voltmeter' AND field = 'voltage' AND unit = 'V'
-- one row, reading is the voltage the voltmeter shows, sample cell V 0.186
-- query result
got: V 2.25
